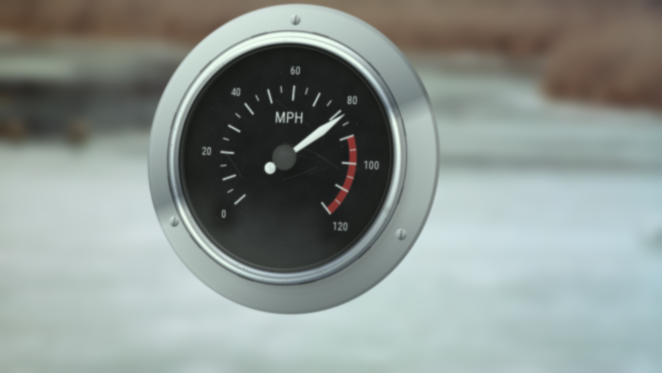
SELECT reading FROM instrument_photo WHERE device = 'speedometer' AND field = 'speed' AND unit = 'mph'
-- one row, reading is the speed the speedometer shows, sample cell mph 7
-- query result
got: mph 82.5
